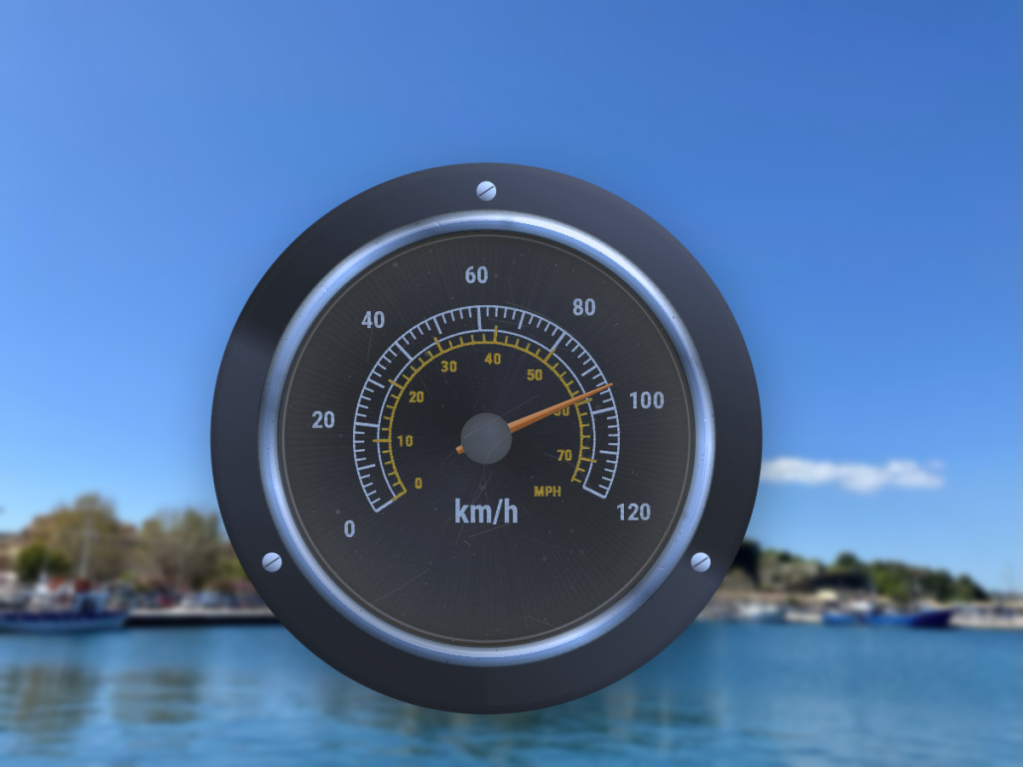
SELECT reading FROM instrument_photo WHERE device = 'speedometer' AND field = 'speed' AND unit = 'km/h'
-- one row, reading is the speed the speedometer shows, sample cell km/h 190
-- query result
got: km/h 95
